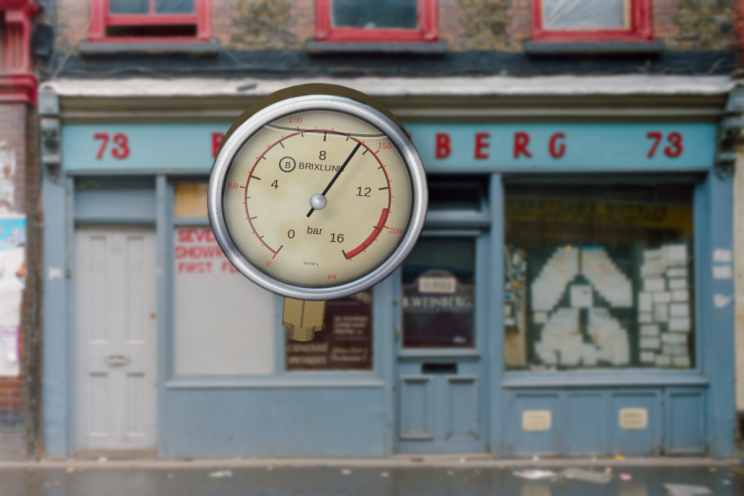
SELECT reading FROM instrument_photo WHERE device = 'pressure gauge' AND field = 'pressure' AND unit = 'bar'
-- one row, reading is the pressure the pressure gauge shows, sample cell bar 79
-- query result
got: bar 9.5
